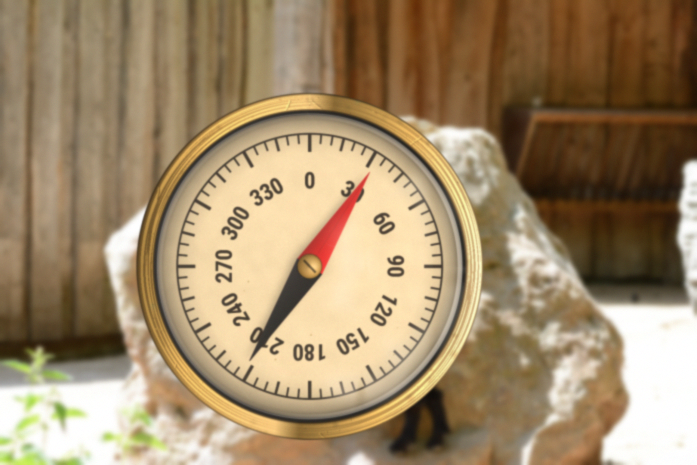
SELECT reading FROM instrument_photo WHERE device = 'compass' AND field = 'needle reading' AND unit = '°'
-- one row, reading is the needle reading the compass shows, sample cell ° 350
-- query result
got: ° 32.5
